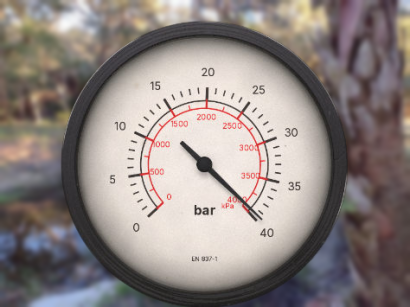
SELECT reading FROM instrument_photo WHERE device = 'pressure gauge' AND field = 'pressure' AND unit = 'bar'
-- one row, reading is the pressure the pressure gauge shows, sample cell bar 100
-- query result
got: bar 39.5
